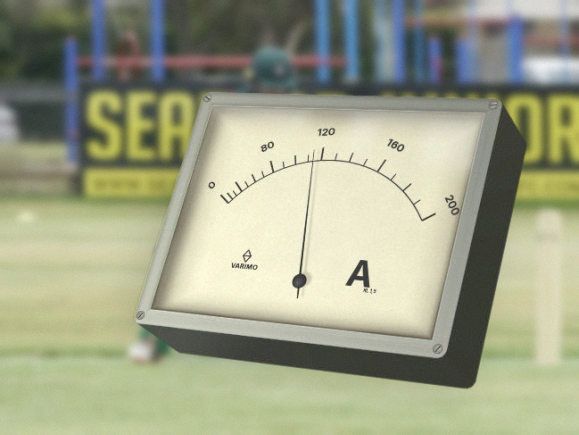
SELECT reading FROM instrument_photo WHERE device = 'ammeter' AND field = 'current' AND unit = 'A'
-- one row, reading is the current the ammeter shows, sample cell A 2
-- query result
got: A 115
